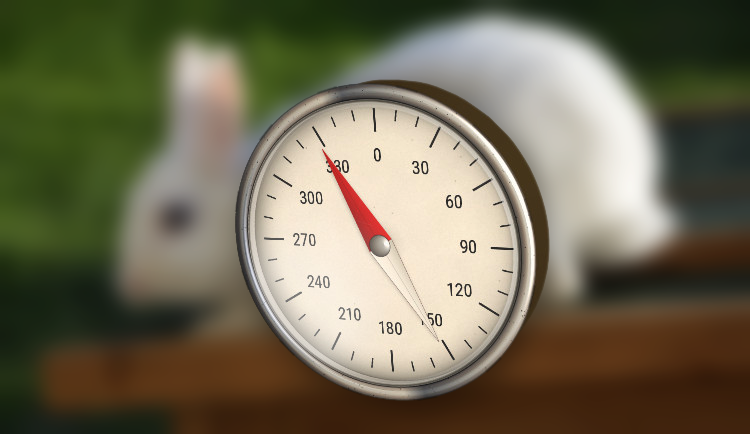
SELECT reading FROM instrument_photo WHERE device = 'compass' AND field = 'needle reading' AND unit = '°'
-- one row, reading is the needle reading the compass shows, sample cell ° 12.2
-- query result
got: ° 330
